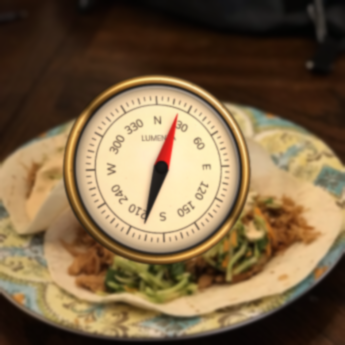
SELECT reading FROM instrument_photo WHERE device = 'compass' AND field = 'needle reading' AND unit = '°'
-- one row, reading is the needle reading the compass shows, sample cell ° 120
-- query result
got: ° 20
